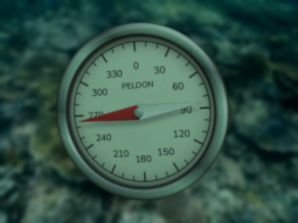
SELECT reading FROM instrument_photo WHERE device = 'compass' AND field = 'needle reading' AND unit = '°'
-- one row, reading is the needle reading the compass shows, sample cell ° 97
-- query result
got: ° 265
